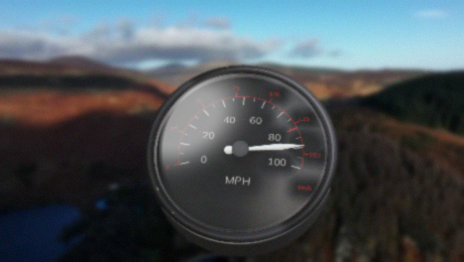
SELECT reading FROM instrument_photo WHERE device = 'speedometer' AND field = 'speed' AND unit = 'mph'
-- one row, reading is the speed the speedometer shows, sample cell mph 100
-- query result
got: mph 90
